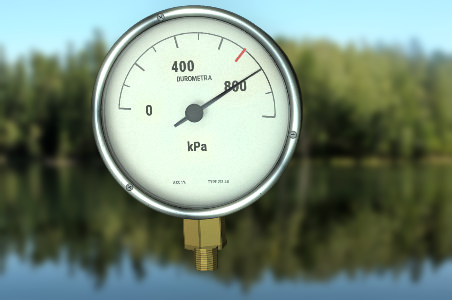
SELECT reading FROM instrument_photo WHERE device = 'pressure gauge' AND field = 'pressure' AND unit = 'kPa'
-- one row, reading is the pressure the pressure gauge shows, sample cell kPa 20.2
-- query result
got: kPa 800
